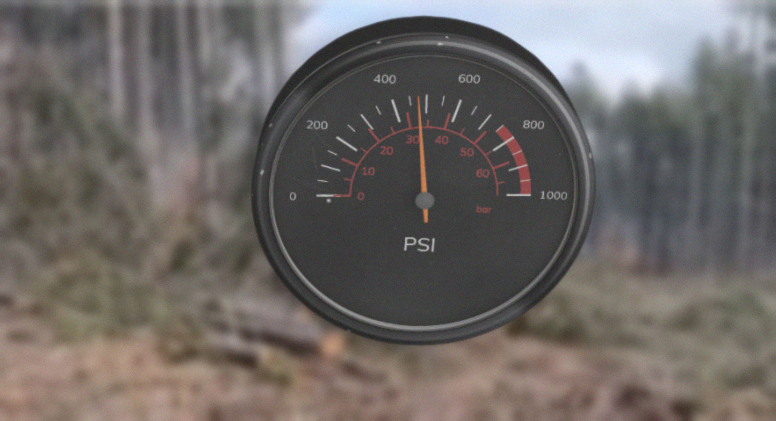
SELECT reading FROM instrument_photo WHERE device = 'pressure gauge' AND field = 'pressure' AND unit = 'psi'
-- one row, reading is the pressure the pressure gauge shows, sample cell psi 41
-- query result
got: psi 475
